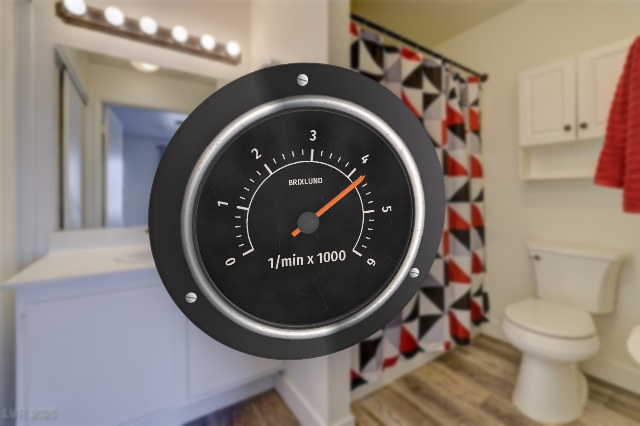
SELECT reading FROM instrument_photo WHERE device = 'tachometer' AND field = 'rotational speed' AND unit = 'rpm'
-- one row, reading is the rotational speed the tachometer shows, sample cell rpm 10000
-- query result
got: rpm 4200
